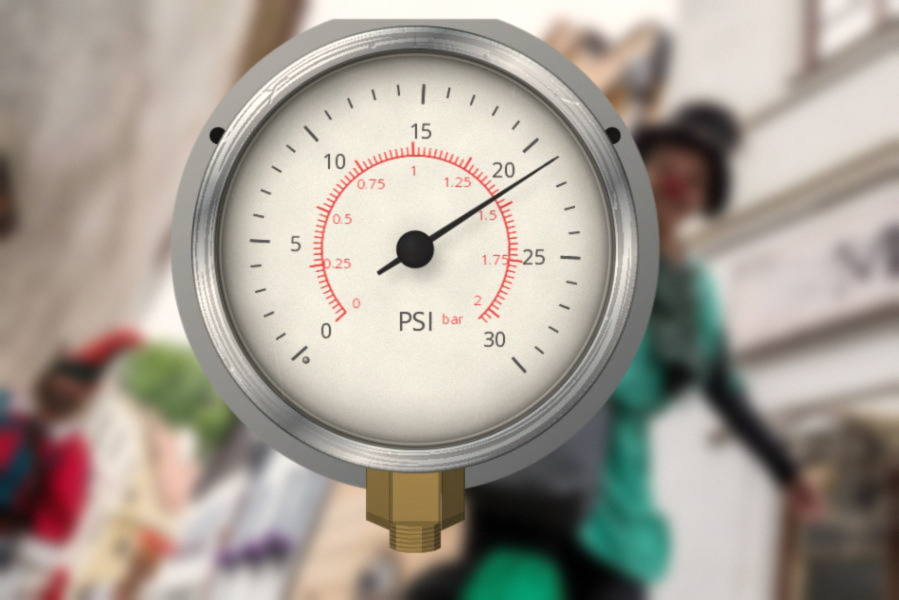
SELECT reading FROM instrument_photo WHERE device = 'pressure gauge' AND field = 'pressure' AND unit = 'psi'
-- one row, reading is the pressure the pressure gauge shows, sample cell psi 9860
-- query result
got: psi 21
